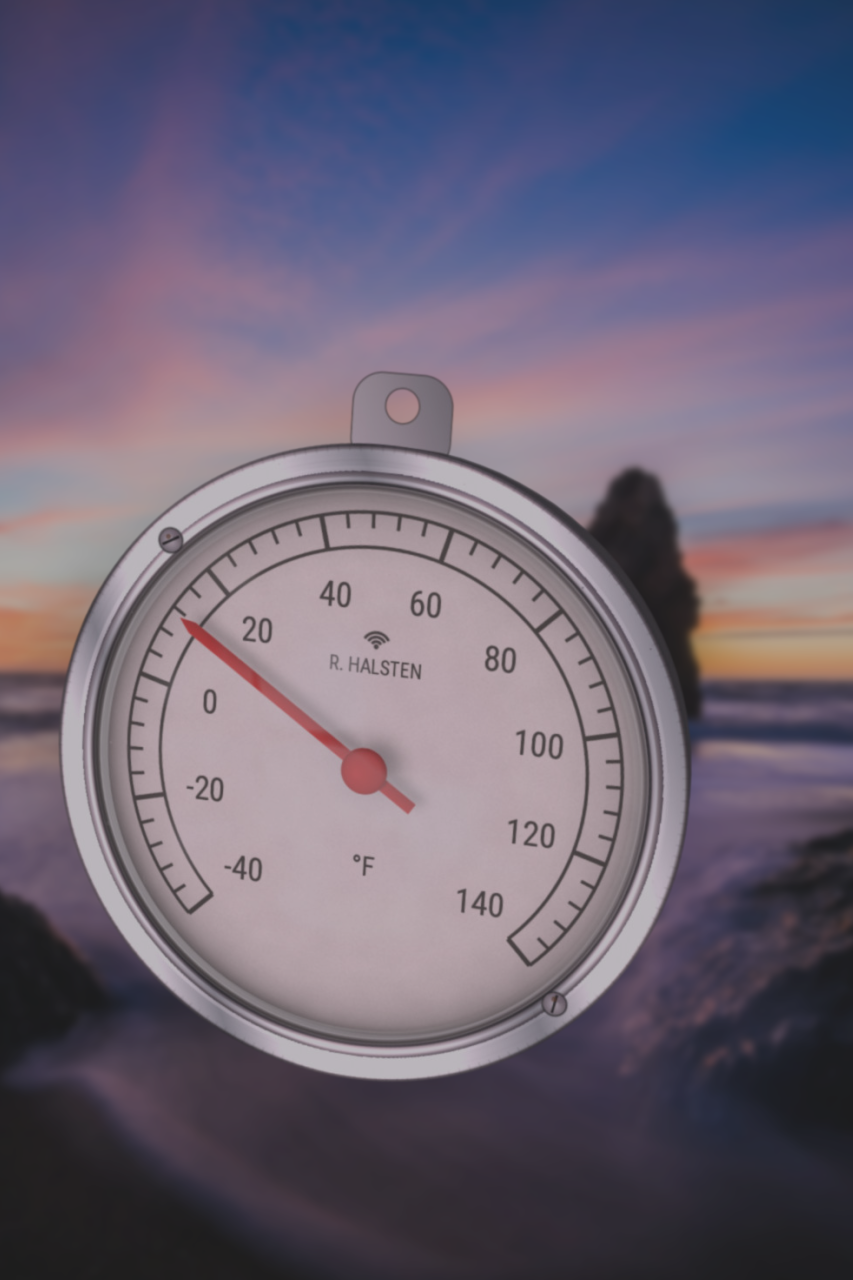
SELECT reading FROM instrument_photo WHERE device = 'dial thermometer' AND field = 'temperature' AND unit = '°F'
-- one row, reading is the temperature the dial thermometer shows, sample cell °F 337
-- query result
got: °F 12
